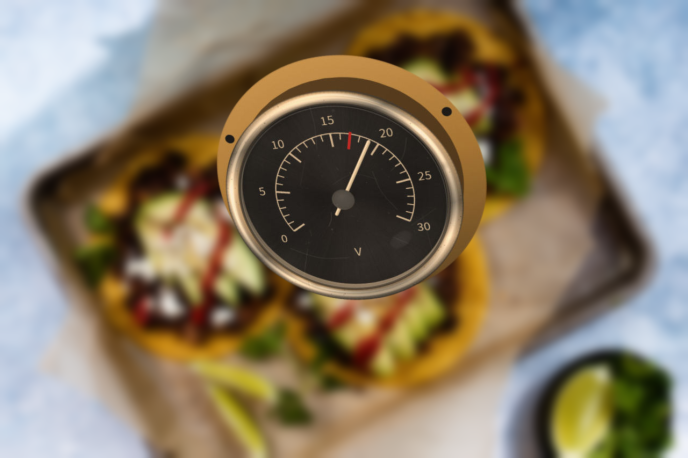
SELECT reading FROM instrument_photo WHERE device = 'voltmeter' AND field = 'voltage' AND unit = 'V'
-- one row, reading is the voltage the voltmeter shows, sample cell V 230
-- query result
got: V 19
